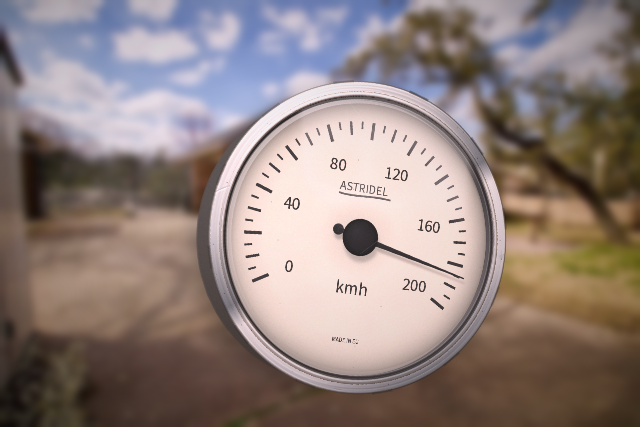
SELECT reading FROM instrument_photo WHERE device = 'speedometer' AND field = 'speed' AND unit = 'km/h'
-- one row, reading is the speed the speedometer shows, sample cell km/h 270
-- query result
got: km/h 185
